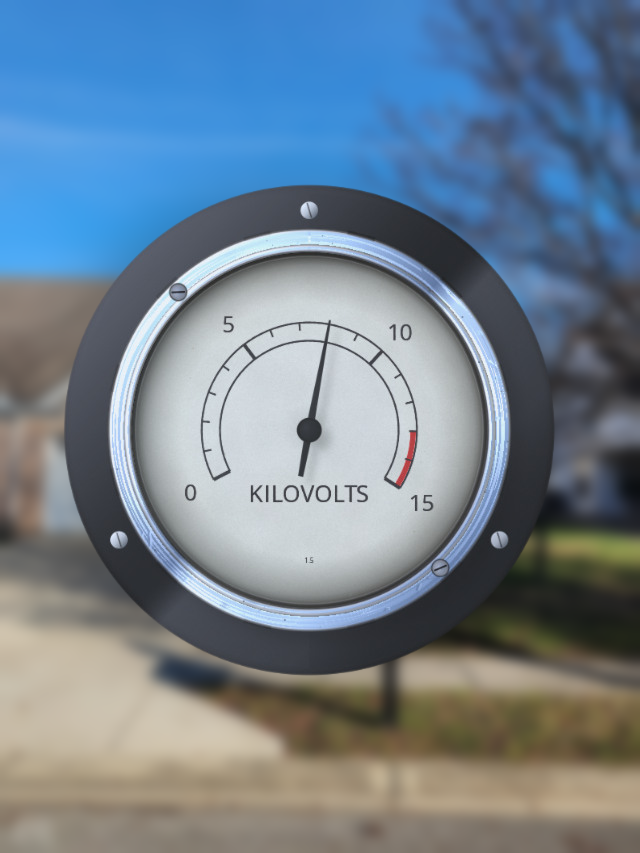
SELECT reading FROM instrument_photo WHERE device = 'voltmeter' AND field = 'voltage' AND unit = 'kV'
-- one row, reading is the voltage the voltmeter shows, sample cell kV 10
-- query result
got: kV 8
